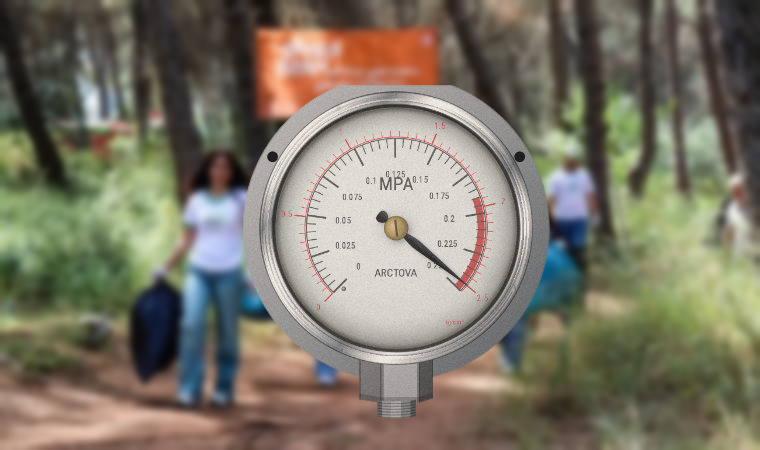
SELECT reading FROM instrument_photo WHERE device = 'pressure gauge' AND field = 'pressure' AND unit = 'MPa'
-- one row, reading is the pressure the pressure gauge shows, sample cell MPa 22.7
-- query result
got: MPa 0.245
